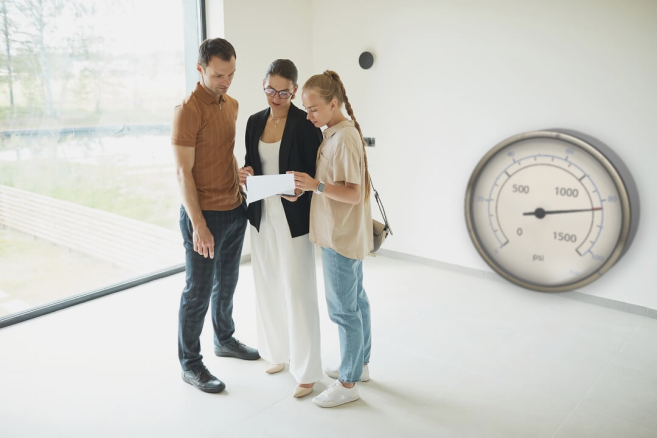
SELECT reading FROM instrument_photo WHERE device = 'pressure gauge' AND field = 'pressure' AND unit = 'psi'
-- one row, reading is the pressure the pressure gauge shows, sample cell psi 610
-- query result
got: psi 1200
